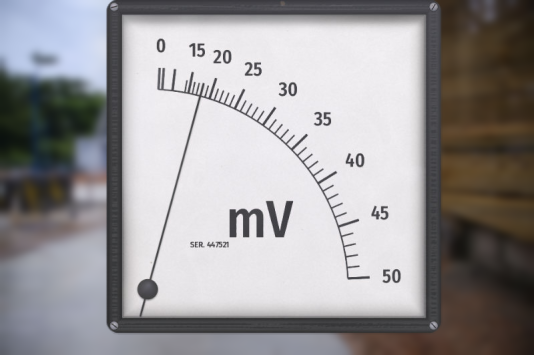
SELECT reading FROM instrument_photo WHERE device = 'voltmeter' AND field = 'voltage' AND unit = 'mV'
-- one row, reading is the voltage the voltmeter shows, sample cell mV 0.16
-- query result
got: mV 18
